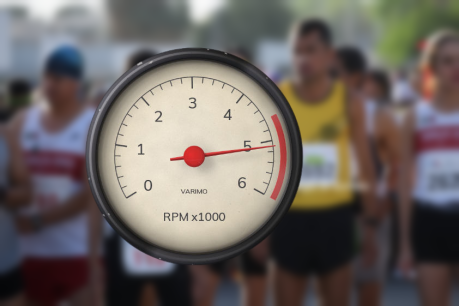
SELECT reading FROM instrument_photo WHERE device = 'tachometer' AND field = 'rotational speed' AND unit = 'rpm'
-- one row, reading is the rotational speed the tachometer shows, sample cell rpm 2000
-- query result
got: rpm 5100
